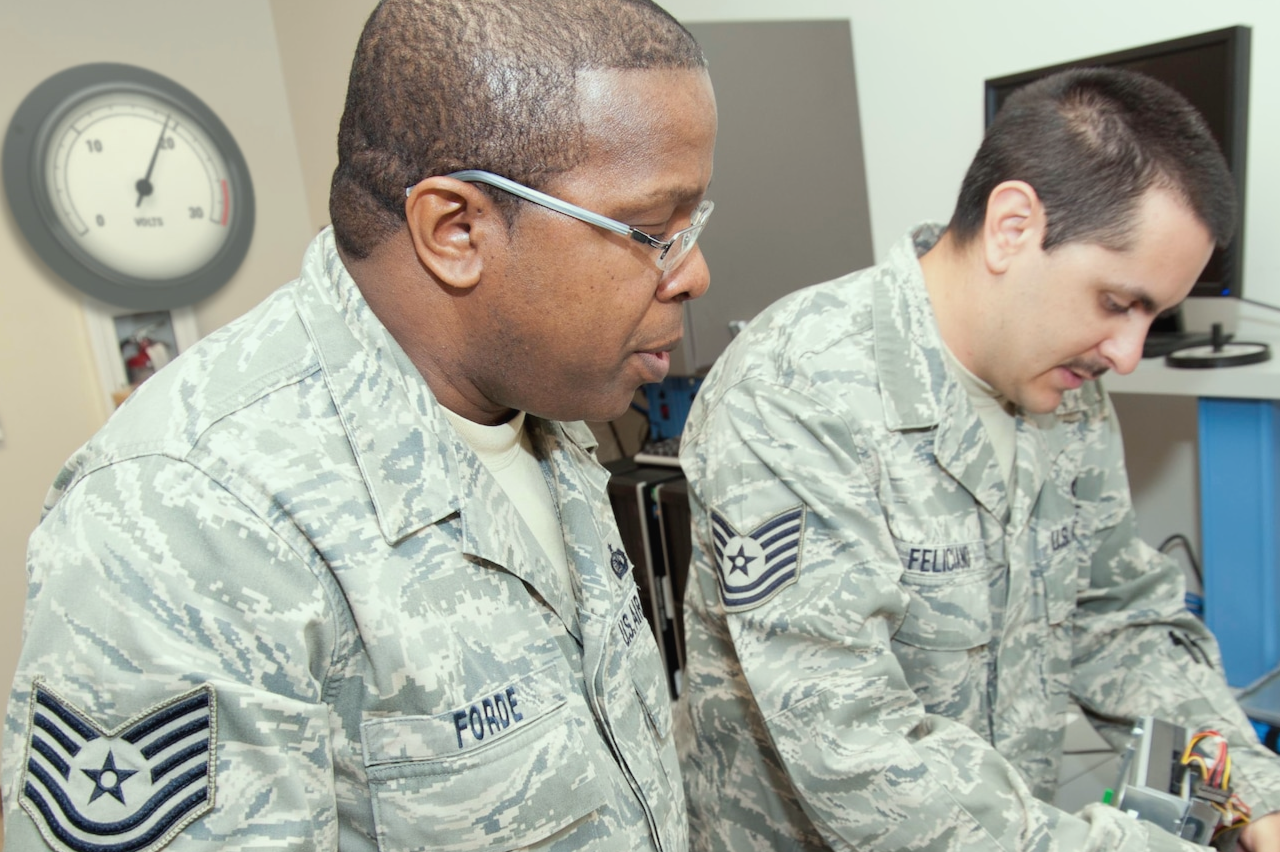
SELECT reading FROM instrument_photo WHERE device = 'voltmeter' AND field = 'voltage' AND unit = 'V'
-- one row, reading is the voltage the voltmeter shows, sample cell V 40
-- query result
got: V 19
